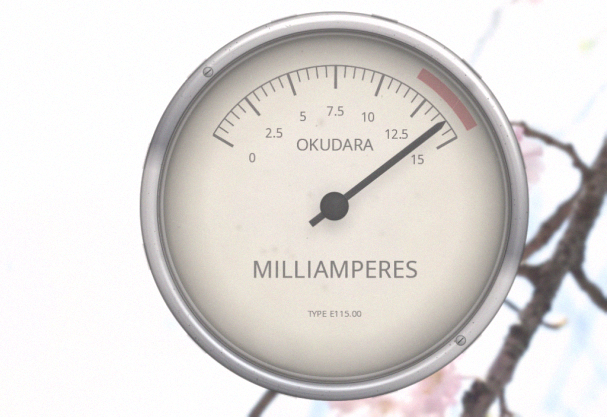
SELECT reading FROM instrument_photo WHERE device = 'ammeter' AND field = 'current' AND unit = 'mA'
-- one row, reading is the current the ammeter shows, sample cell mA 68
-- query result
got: mA 14
